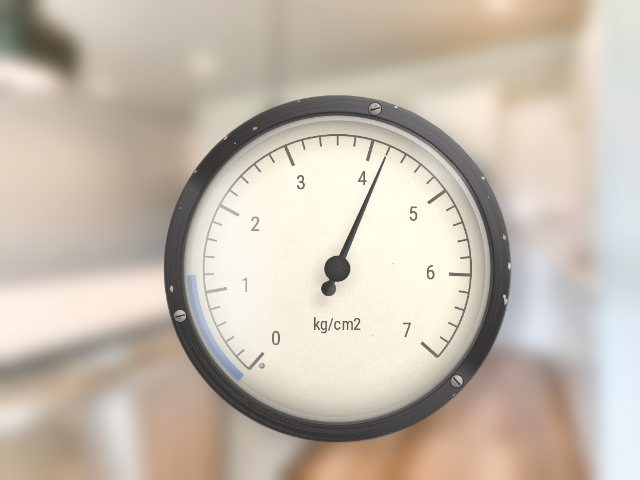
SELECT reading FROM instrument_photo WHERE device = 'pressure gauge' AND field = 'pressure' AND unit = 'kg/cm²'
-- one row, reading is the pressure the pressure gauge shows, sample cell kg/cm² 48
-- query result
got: kg/cm² 4.2
